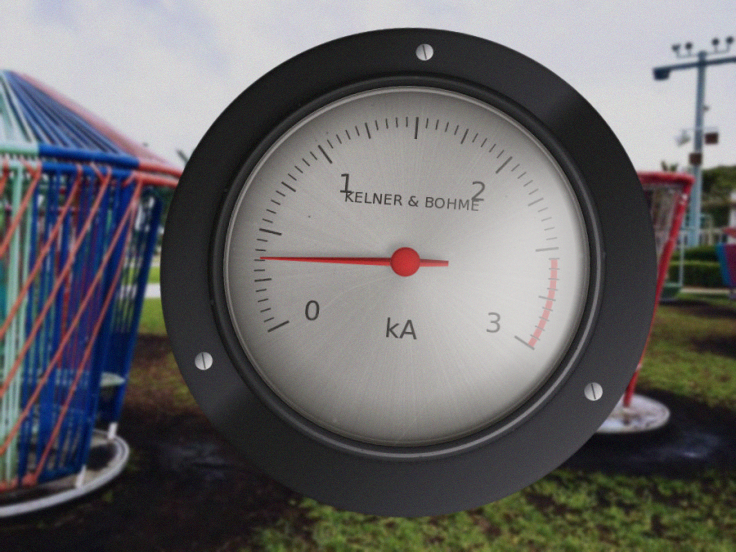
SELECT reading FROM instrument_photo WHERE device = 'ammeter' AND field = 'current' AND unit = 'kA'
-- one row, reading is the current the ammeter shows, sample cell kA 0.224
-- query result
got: kA 0.35
